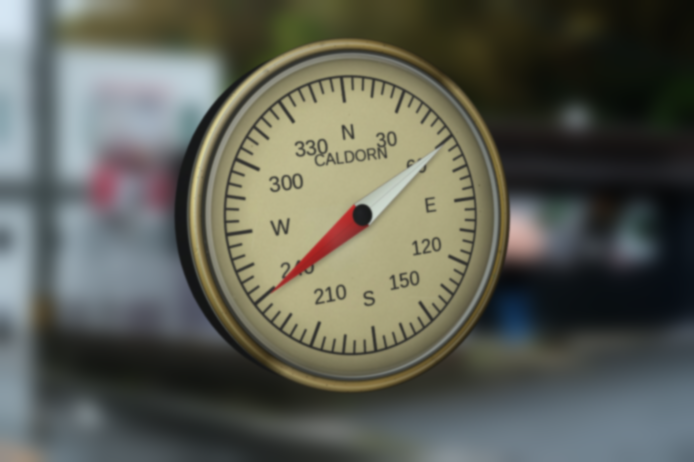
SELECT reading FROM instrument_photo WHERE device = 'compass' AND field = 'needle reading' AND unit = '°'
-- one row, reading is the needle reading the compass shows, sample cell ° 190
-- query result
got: ° 240
